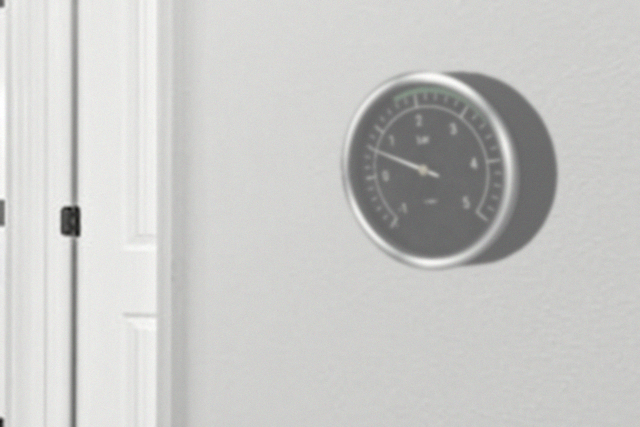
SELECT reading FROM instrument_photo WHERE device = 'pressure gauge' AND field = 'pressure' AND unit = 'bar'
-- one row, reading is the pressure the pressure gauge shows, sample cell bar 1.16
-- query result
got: bar 0.6
